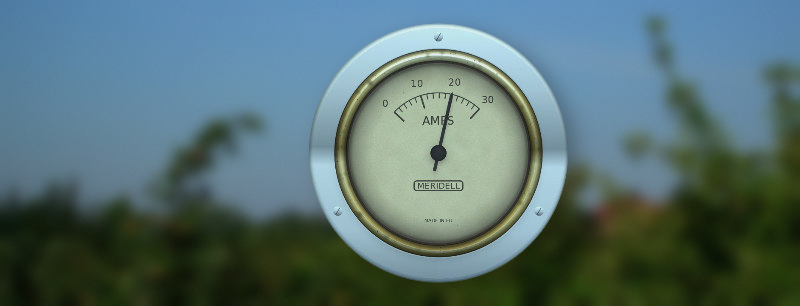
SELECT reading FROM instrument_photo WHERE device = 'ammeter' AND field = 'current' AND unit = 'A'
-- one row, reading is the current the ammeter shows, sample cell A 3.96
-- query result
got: A 20
